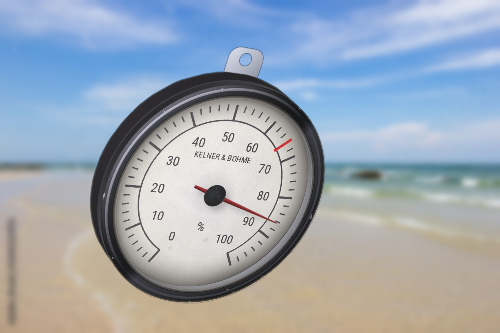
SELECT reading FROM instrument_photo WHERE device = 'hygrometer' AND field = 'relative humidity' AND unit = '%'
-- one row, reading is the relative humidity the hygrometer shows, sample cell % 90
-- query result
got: % 86
